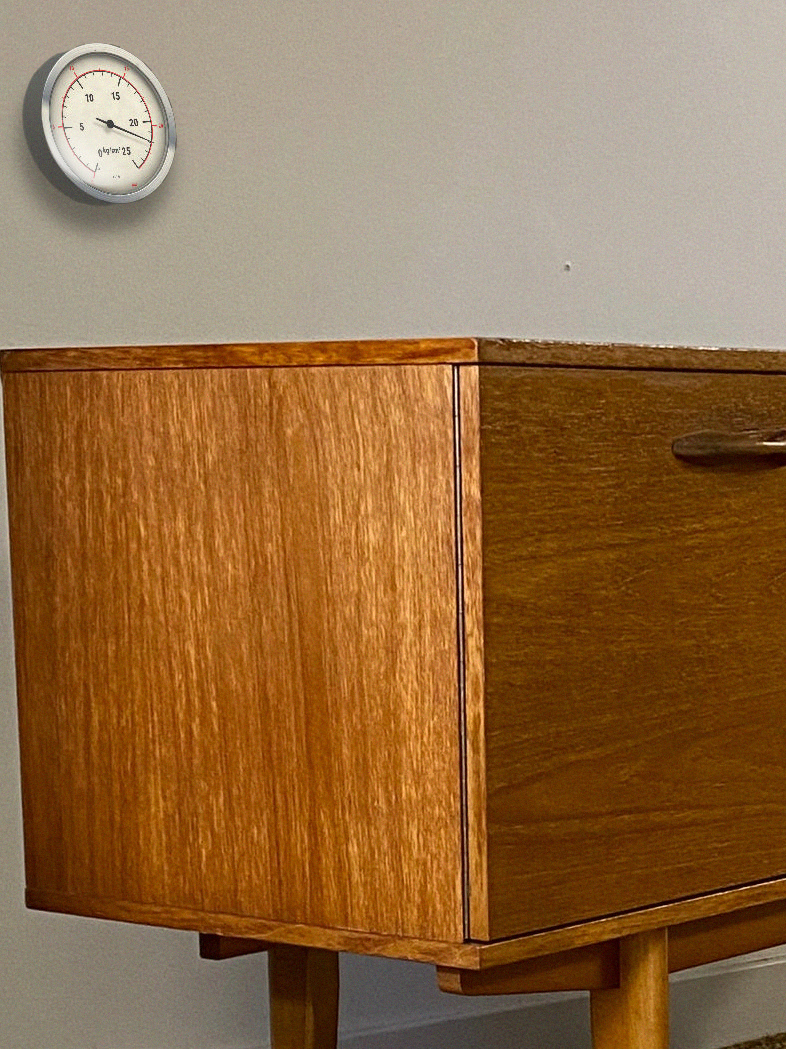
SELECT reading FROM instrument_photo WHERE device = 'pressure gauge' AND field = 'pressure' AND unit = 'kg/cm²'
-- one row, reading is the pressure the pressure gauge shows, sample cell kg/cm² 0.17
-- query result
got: kg/cm² 22
